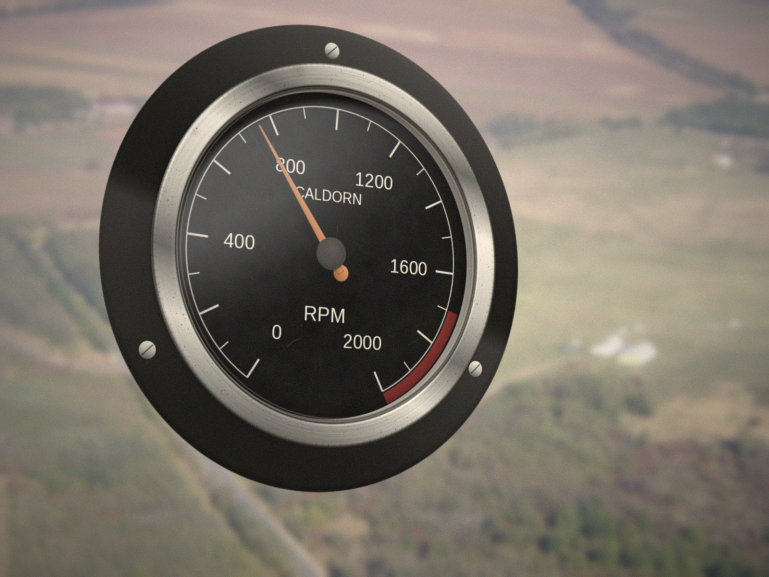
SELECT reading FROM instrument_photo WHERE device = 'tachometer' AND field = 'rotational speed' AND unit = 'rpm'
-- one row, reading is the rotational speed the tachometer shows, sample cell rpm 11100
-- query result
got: rpm 750
